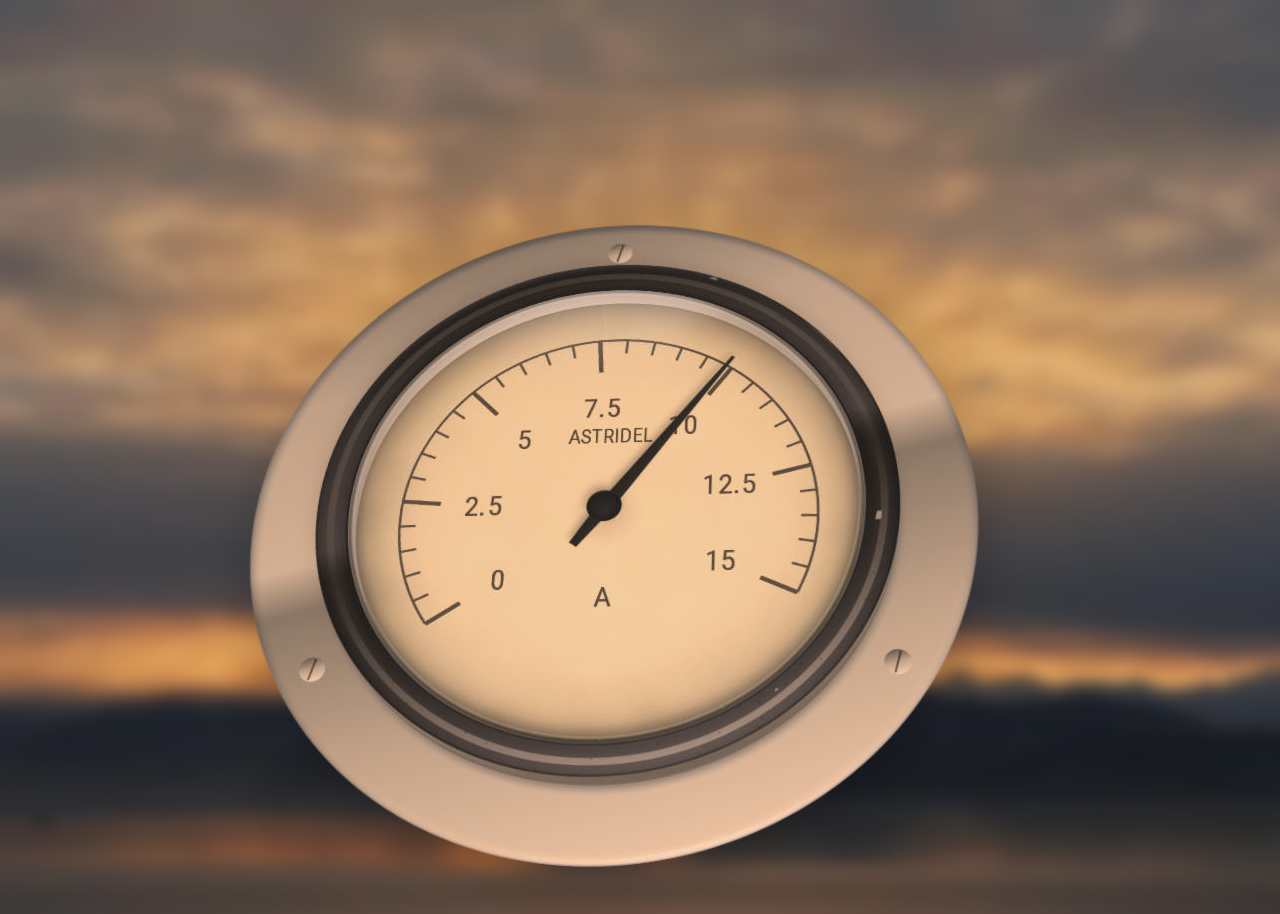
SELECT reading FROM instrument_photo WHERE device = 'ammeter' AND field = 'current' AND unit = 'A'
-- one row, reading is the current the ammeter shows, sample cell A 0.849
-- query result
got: A 10
